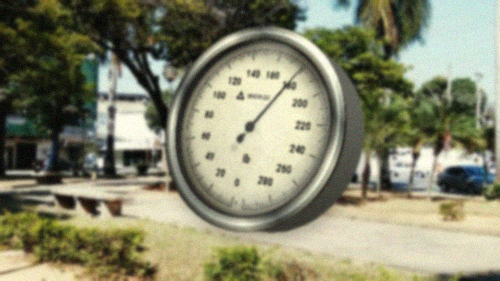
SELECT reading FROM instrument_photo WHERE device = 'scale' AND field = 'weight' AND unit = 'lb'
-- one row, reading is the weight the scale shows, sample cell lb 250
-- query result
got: lb 180
